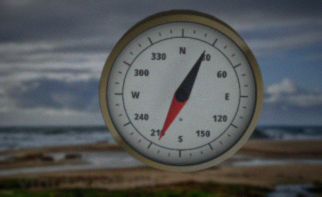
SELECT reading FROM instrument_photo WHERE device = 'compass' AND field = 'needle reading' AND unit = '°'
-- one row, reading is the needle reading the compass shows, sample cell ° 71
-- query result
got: ° 205
